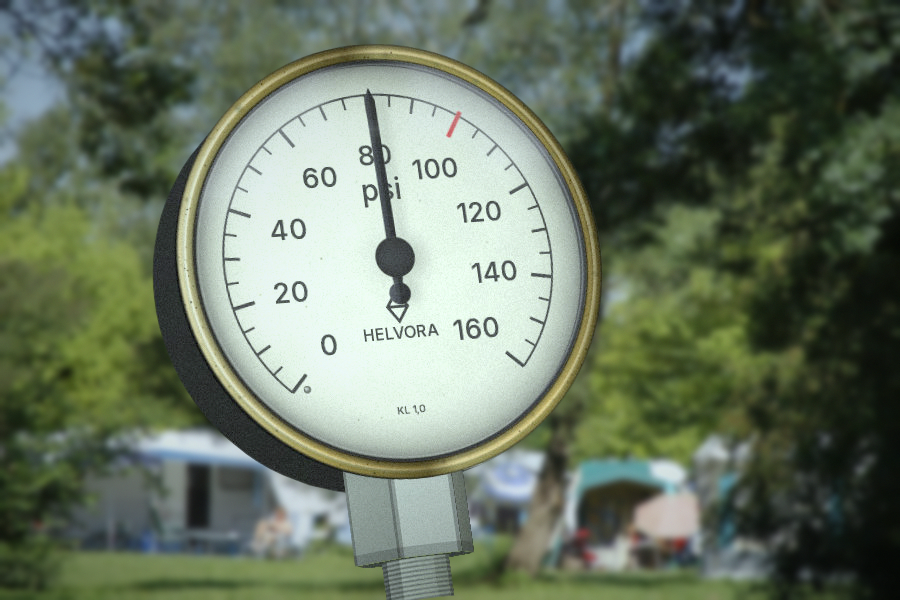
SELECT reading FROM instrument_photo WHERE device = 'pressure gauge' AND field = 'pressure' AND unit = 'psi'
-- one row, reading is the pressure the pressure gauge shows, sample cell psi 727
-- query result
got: psi 80
